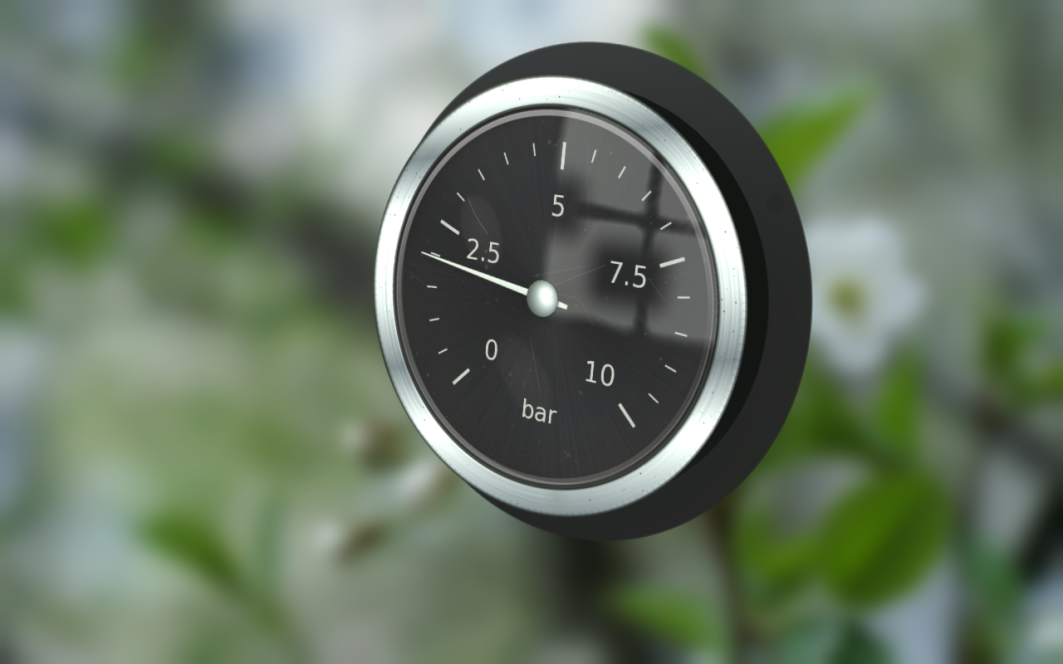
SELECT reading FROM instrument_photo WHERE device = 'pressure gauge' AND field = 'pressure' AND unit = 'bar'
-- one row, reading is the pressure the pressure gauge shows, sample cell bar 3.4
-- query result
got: bar 2
